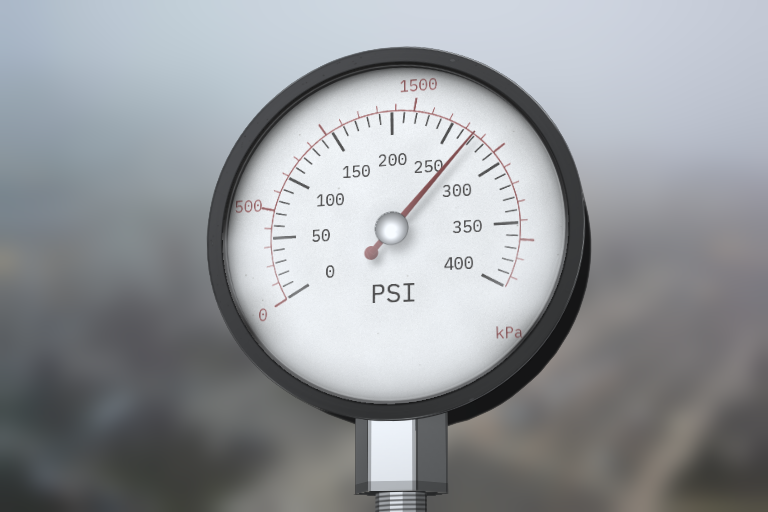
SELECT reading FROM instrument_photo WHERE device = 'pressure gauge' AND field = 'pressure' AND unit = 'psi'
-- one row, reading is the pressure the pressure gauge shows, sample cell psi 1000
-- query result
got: psi 270
